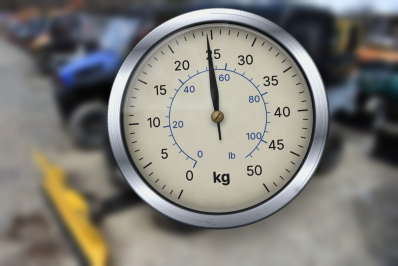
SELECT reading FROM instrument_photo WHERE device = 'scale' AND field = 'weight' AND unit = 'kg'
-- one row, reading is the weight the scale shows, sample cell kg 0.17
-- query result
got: kg 24.5
